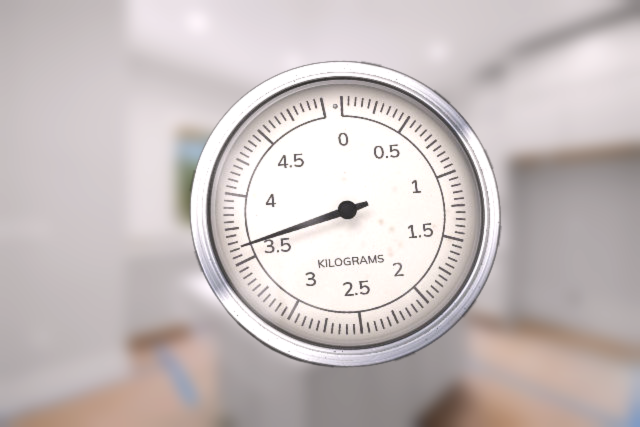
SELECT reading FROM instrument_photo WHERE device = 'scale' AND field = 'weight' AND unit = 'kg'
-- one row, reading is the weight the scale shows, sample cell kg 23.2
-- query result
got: kg 3.6
